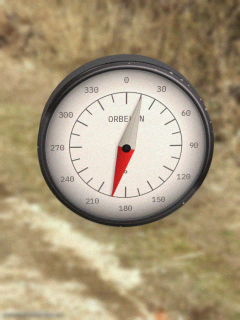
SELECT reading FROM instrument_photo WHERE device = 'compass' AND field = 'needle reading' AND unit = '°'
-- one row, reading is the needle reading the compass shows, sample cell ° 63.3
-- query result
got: ° 195
